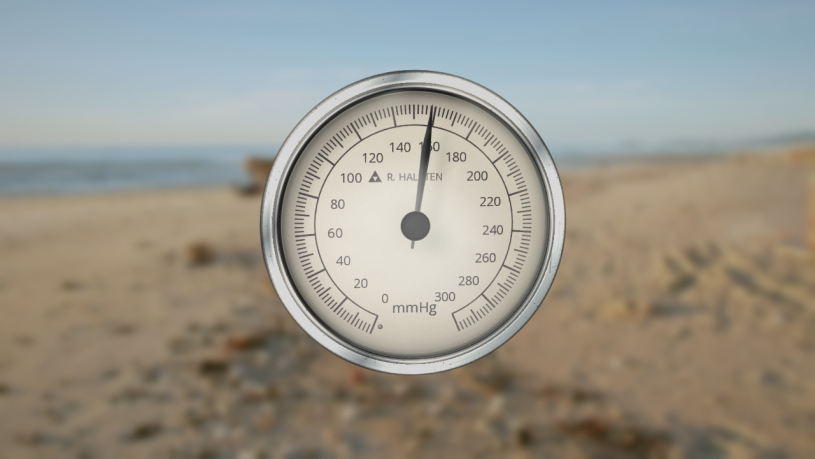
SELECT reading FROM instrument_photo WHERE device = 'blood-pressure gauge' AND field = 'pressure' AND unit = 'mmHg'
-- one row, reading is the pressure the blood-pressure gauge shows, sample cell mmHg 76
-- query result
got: mmHg 158
